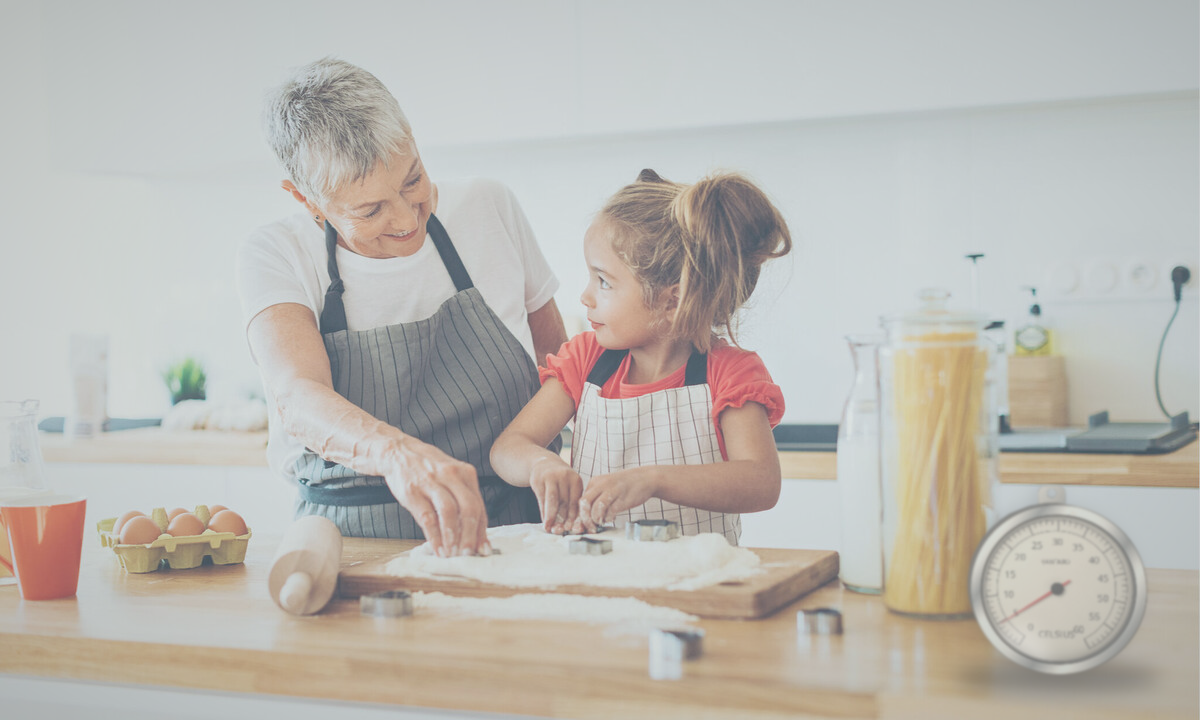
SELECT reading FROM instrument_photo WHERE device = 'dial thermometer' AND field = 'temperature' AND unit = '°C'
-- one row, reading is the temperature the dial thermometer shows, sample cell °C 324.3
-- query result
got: °C 5
